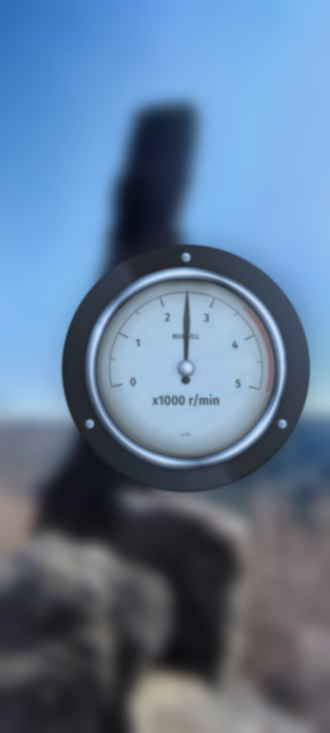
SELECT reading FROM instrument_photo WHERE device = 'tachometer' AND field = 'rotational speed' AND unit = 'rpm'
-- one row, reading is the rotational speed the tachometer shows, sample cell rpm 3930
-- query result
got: rpm 2500
